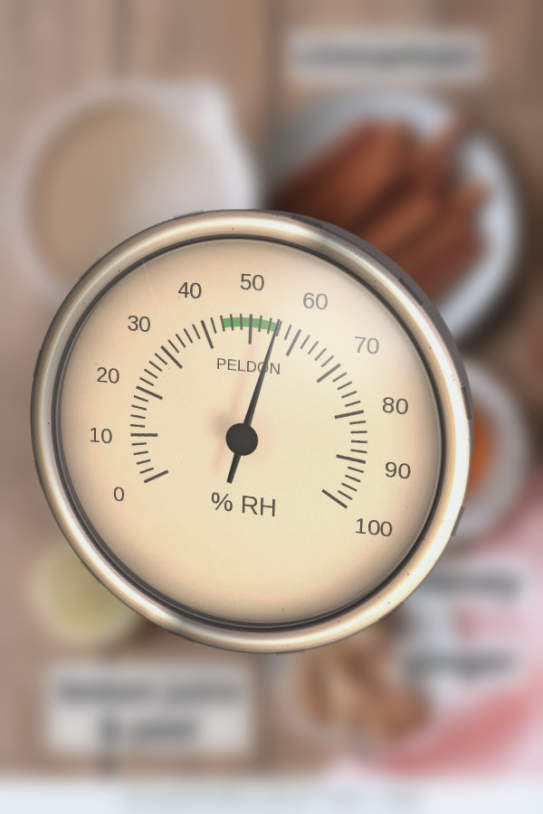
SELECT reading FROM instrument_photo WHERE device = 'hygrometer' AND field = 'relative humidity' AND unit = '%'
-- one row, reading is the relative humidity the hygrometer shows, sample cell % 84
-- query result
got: % 56
